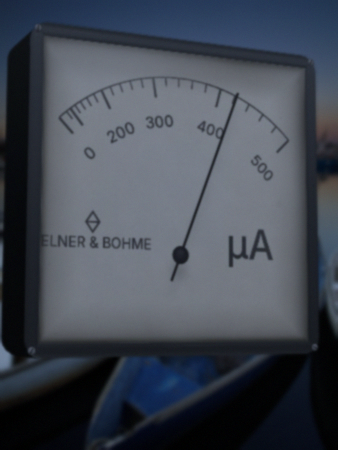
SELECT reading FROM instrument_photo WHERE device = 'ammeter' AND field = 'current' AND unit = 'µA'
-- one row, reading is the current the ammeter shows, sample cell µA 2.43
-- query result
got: µA 420
